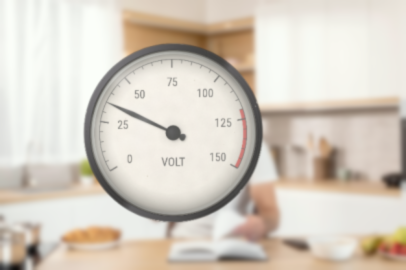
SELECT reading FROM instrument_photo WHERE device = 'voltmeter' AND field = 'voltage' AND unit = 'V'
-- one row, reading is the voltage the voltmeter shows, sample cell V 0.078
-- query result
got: V 35
